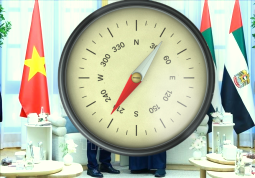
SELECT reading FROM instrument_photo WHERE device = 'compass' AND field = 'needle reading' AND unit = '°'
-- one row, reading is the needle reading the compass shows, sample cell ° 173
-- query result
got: ° 215
